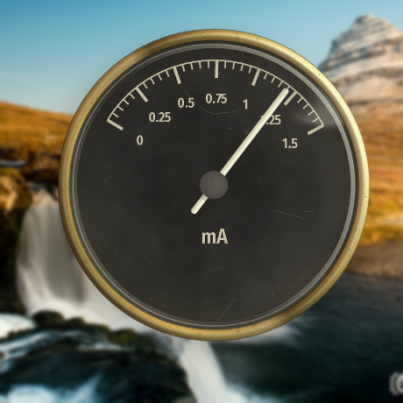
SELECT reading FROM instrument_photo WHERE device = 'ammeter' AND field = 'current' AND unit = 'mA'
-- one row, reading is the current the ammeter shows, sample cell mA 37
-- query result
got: mA 1.2
